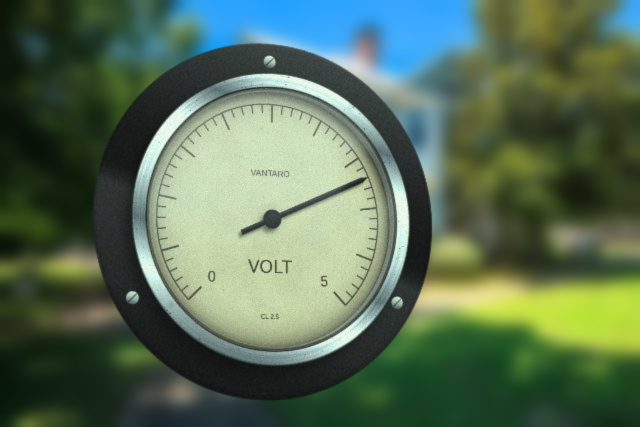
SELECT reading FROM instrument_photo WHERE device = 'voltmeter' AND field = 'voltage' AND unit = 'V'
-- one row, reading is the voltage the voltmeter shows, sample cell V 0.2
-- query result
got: V 3.7
